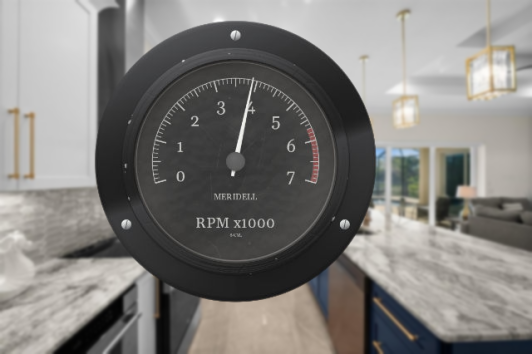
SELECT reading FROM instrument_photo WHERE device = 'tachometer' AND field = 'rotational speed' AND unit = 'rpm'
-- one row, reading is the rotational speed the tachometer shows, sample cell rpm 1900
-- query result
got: rpm 3900
